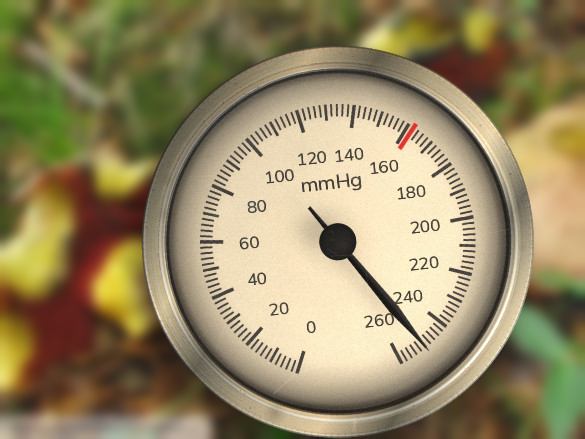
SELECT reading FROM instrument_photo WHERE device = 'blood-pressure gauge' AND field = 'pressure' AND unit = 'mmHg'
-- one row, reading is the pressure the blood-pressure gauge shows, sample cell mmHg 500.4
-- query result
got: mmHg 250
